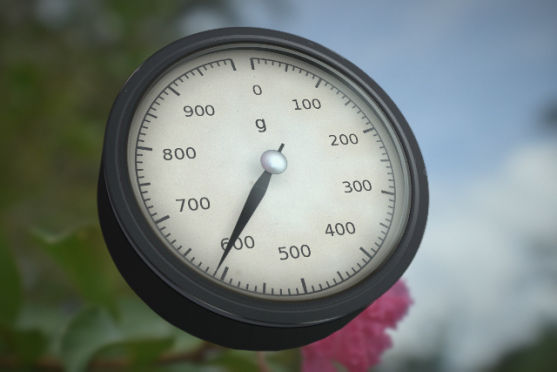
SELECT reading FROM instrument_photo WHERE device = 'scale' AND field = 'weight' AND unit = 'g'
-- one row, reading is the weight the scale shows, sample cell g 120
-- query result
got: g 610
